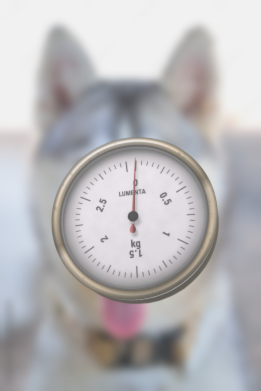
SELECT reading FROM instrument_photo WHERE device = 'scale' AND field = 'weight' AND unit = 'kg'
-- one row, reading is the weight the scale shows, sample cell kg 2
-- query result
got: kg 0
